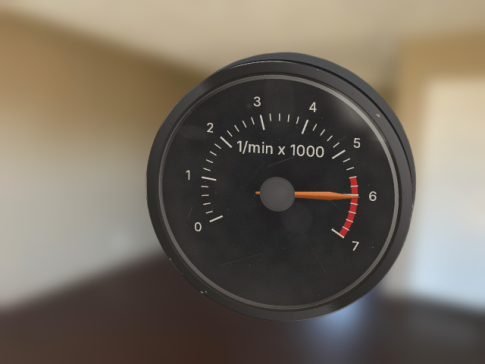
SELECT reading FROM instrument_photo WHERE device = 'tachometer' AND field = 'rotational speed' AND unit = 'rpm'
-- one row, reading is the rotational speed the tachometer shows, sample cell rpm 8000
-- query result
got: rpm 6000
